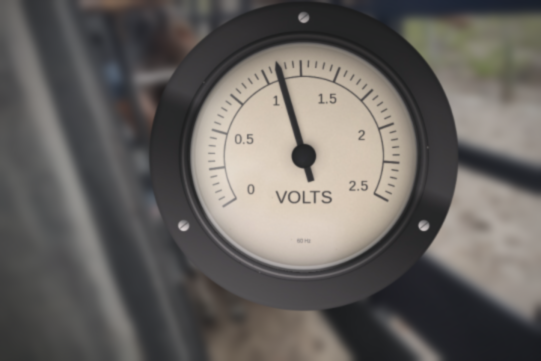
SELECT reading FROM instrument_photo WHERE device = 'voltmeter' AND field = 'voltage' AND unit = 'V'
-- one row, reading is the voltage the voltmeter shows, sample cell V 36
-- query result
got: V 1.1
